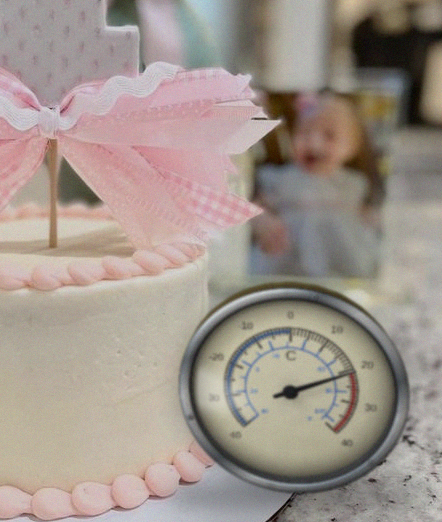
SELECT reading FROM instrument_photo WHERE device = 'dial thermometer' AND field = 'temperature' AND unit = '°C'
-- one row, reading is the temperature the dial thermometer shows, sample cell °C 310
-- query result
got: °C 20
